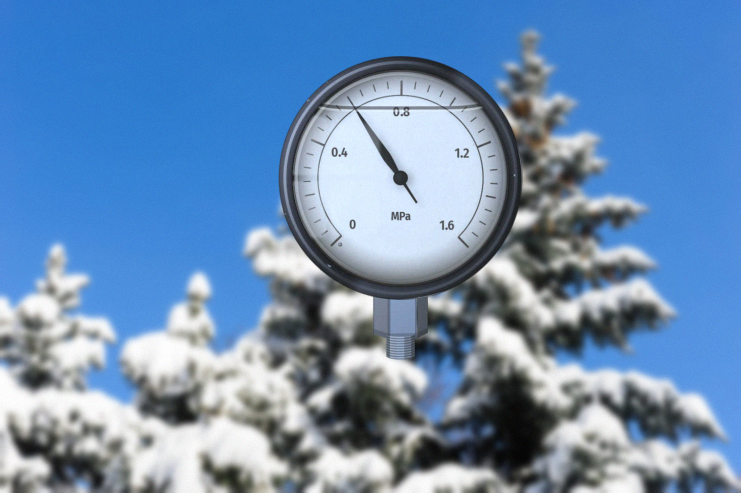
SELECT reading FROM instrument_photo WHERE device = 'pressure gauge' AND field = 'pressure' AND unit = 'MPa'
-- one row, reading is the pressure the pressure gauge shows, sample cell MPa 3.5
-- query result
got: MPa 0.6
